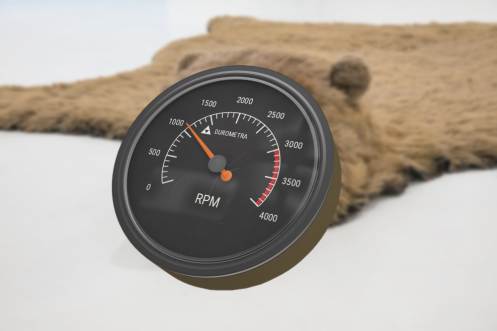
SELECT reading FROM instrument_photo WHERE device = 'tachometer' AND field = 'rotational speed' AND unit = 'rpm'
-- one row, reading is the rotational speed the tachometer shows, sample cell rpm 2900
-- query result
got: rpm 1100
